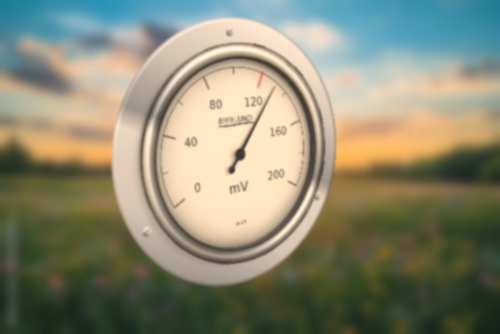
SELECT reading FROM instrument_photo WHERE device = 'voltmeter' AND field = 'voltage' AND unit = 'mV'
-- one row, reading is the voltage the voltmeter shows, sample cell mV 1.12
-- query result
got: mV 130
